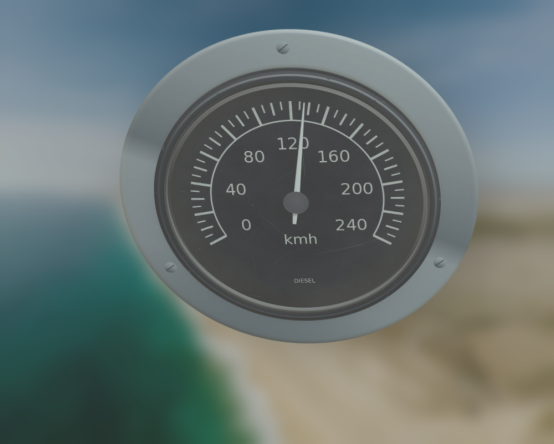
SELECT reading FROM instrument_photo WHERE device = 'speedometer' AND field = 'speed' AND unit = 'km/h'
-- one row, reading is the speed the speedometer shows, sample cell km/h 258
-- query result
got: km/h 127.5
